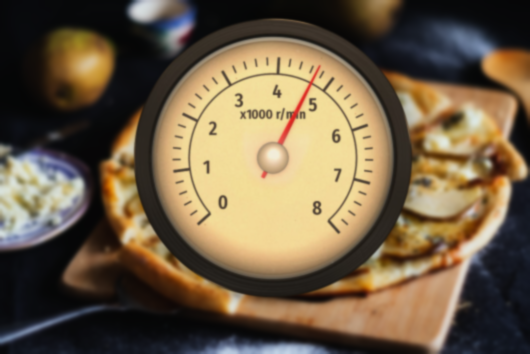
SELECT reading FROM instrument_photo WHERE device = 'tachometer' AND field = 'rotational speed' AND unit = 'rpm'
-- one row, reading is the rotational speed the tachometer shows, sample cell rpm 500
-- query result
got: rpm 4700
